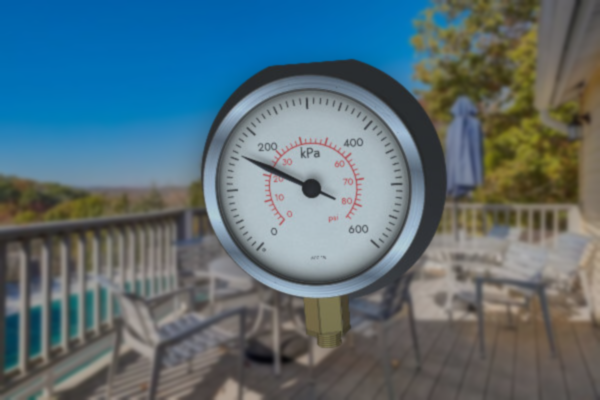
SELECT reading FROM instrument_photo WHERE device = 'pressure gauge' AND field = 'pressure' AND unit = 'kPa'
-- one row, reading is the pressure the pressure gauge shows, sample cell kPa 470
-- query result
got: kPa 160
